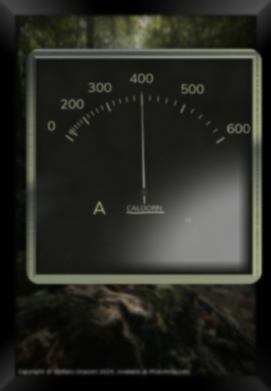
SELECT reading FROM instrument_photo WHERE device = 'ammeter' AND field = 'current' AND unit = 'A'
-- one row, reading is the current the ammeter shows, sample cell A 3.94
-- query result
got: A 400
